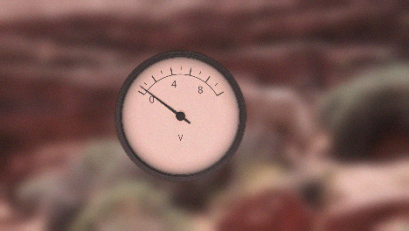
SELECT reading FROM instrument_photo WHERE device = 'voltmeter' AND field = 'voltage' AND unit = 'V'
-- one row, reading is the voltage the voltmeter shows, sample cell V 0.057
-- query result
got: V 0.5
